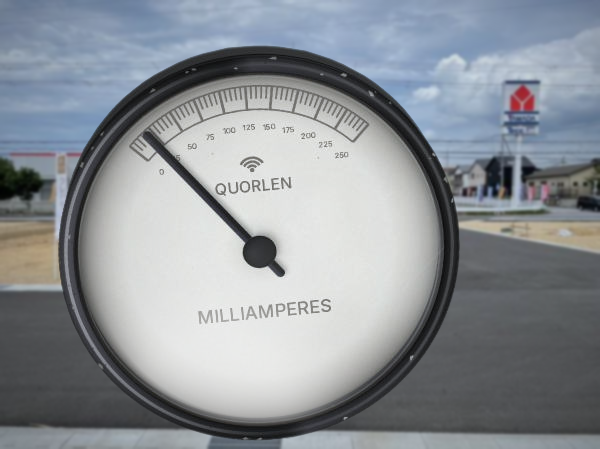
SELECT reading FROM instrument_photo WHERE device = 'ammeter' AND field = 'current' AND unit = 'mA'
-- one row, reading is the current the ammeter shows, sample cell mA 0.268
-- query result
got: mA 20
